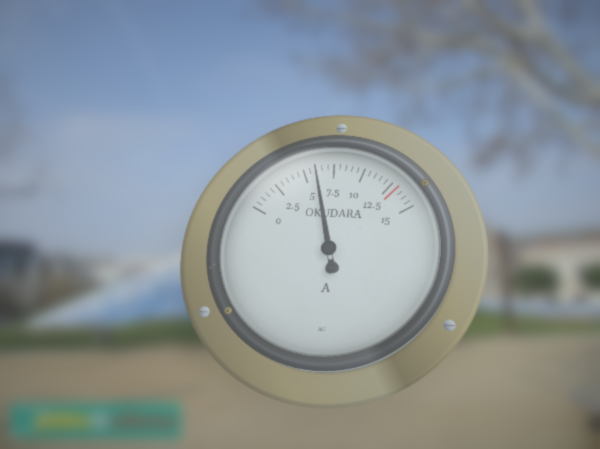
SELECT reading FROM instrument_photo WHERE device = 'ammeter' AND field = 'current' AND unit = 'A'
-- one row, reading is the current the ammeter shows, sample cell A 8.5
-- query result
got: A 6
